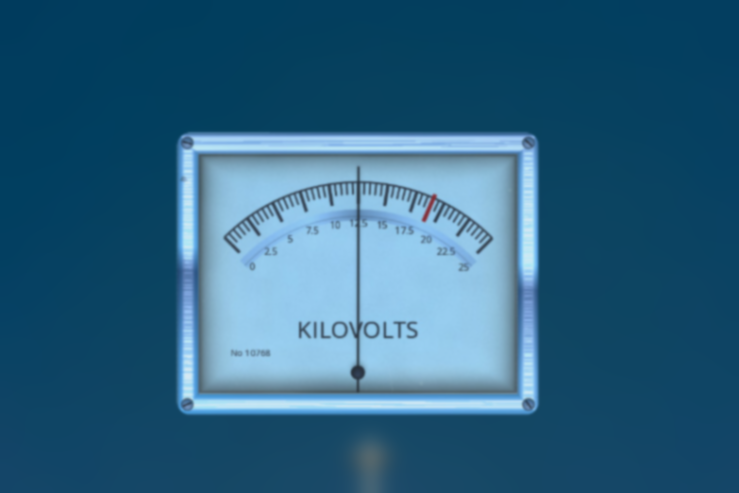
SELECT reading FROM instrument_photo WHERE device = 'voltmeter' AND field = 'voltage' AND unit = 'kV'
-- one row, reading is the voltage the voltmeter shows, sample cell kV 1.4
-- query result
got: kV 12.5
